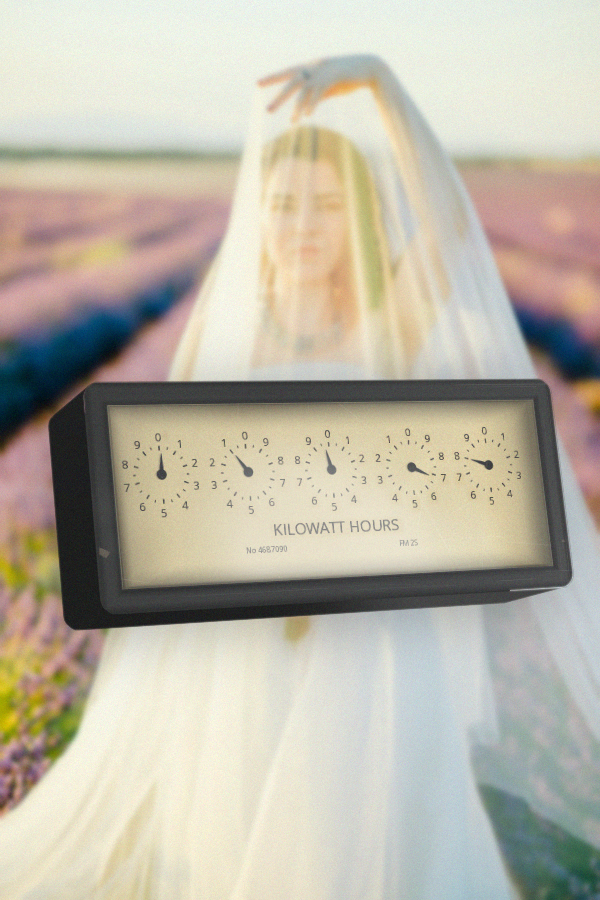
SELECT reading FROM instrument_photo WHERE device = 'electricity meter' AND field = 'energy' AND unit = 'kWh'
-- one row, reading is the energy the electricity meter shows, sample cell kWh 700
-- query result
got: kWh 968
